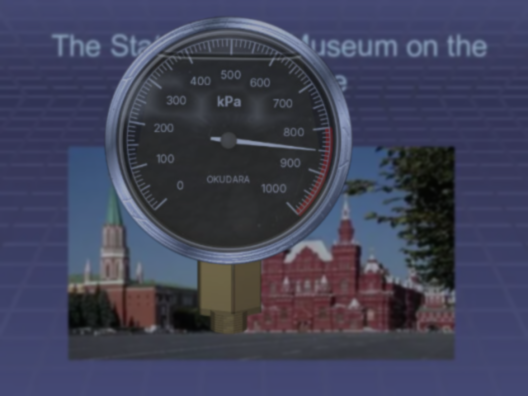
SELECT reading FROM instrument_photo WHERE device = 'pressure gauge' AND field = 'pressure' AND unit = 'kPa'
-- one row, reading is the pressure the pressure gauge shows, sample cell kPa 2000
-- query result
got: kPa 850
